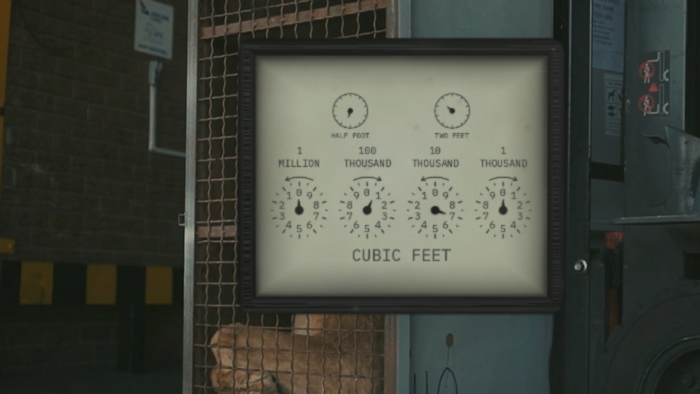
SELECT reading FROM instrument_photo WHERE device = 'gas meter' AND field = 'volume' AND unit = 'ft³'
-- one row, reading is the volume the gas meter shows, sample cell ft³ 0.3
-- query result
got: ft³ 7000
